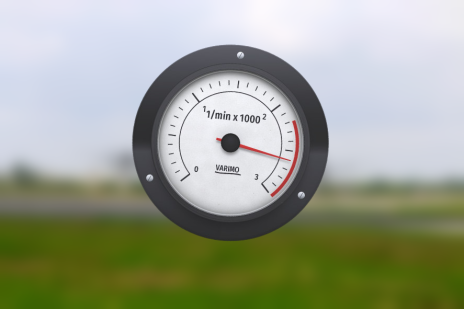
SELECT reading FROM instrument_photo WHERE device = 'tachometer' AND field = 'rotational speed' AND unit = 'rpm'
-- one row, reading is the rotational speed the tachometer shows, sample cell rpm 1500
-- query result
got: rpm 2600
